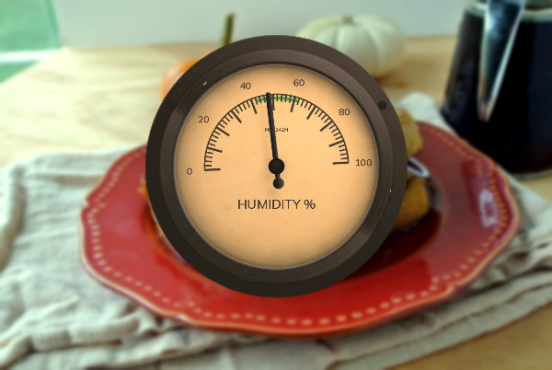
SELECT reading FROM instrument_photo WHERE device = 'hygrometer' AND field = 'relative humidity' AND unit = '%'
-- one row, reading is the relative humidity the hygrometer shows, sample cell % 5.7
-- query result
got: % 48
